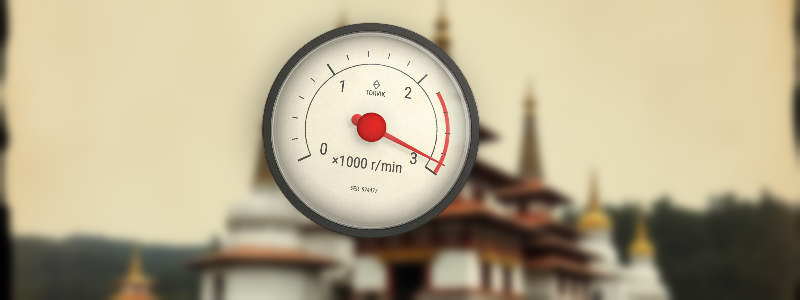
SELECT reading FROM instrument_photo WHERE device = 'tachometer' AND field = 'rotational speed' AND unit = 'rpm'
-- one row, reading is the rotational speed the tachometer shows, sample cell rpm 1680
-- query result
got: rpm 2900
